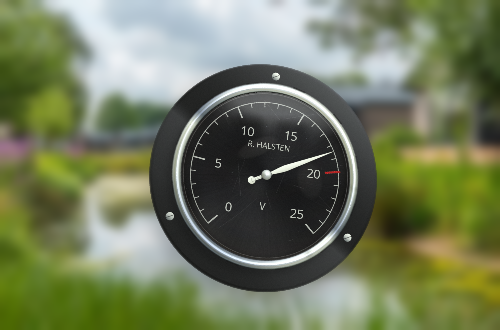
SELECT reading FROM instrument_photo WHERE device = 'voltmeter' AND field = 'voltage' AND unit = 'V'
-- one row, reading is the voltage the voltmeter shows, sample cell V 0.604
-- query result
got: V 18.5
